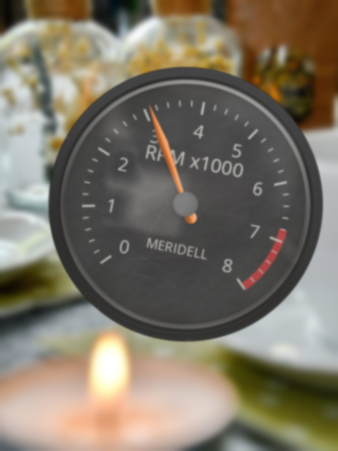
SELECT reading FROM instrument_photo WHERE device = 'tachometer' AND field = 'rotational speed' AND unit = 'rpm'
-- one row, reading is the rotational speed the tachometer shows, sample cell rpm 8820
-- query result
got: rpm 3100
